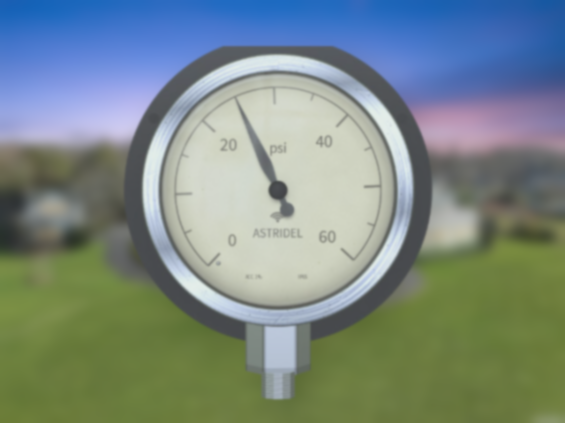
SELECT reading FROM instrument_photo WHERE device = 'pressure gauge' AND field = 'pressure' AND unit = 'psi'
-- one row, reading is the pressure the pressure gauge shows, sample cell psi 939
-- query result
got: psi 25
